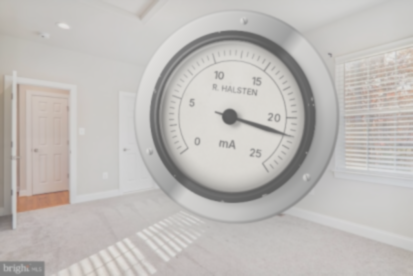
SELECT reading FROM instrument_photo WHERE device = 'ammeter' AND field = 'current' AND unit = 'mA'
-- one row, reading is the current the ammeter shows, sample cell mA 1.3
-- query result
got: mA 21.5
